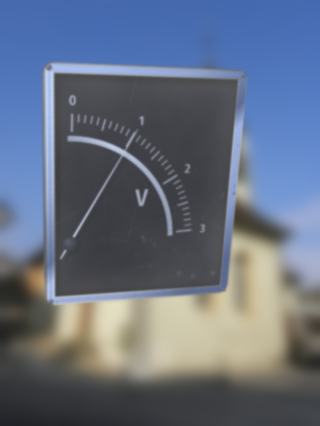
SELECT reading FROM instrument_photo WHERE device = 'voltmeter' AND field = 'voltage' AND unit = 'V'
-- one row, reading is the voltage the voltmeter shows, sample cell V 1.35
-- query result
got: V 1
